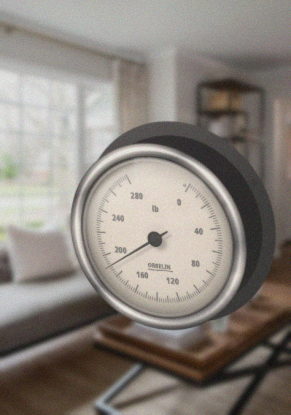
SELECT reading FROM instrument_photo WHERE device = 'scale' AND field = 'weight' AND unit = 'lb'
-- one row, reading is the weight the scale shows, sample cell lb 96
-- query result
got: lb 190
